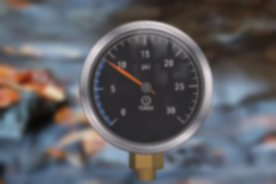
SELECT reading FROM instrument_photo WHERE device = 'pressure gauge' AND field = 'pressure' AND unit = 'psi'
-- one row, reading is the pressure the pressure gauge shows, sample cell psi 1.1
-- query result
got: psi 9
